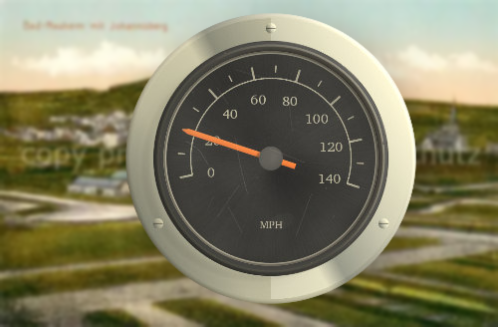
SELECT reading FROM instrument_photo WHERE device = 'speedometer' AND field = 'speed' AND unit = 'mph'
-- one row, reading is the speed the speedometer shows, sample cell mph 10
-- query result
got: mph 20
